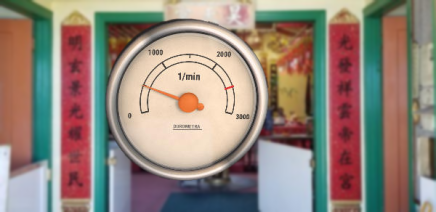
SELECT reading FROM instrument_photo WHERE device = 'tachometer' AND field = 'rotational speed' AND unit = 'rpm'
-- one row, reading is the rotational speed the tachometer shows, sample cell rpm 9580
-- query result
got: rpm 500
